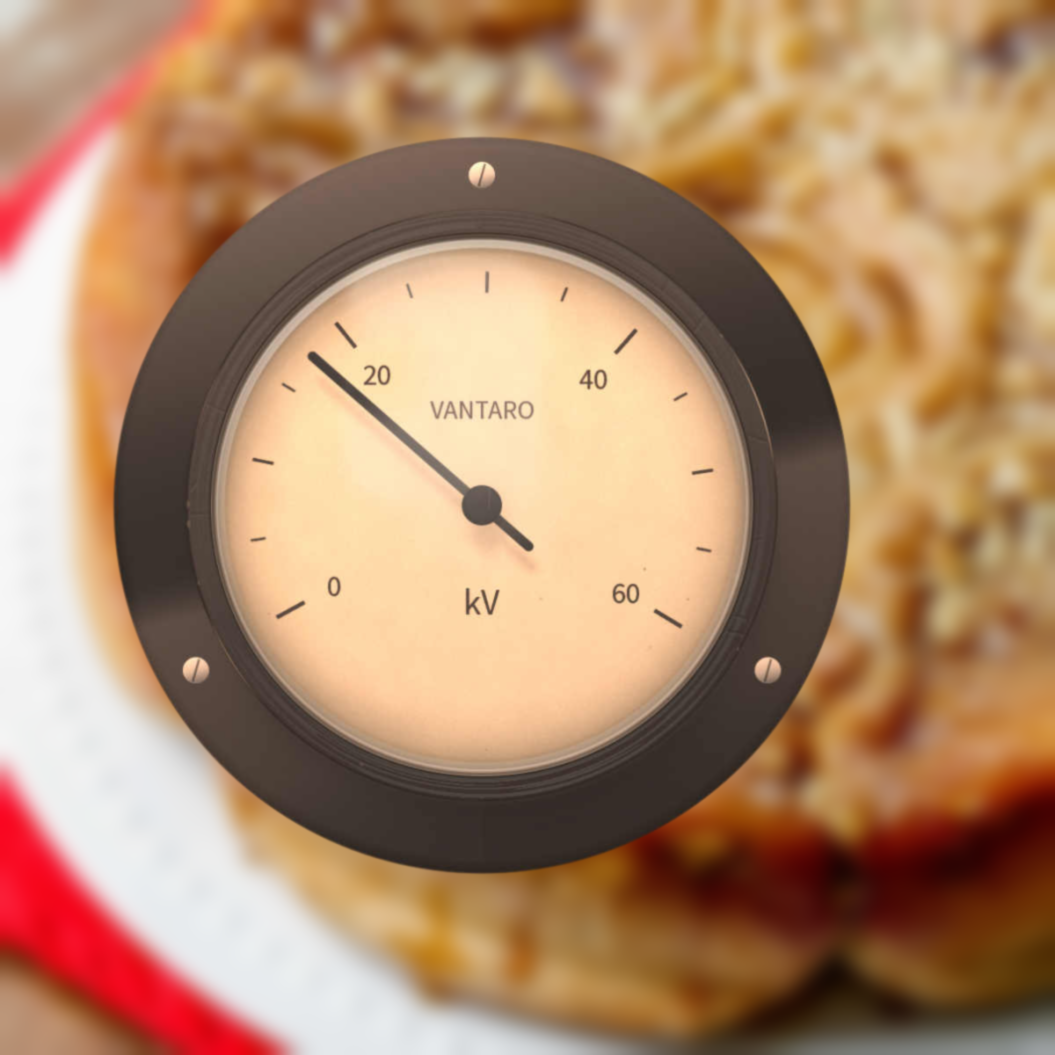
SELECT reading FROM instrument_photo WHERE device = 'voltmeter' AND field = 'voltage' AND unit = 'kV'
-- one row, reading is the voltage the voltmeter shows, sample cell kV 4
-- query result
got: kV 17.5
